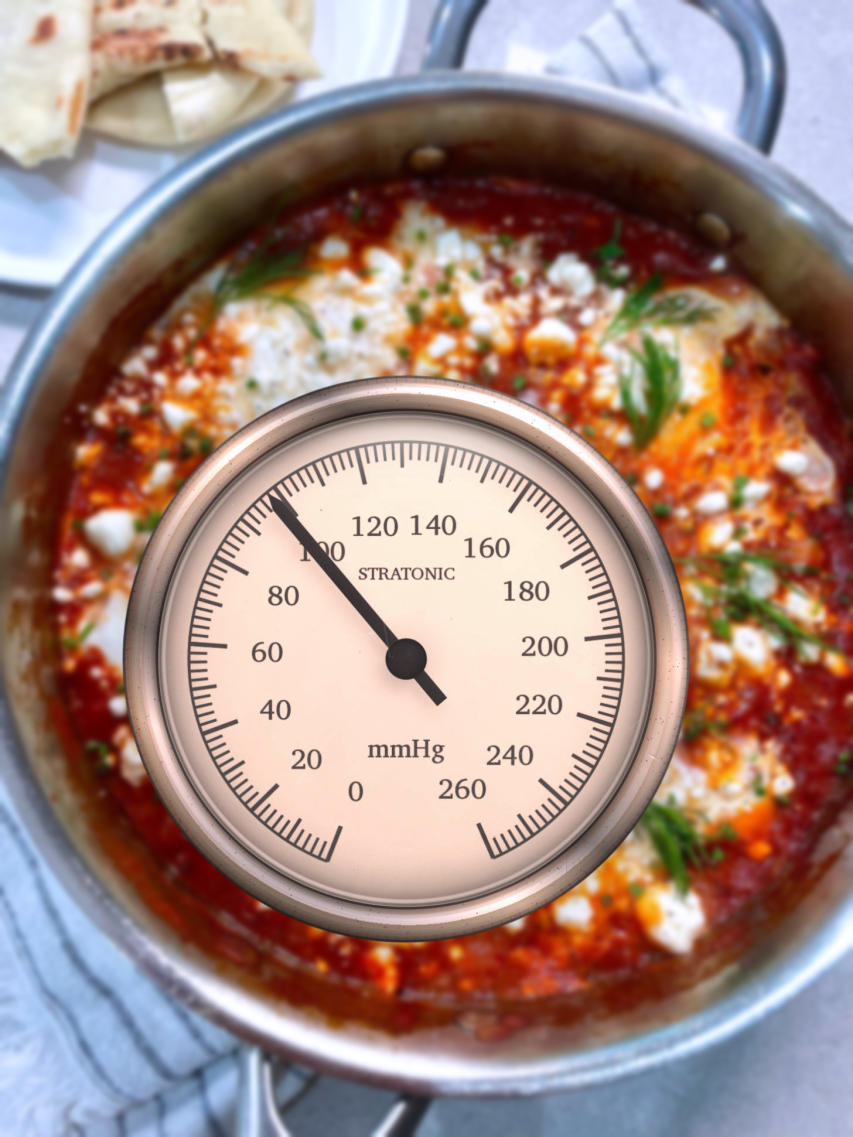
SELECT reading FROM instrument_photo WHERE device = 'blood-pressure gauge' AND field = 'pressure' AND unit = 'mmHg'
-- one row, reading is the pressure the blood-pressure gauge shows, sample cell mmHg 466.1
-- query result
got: mmHg 98
